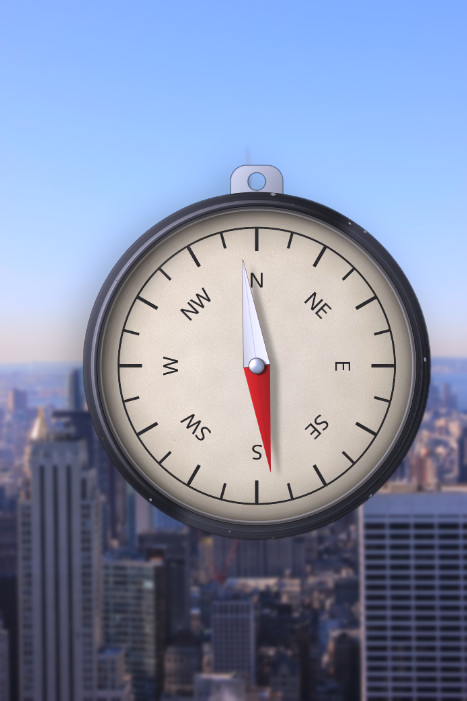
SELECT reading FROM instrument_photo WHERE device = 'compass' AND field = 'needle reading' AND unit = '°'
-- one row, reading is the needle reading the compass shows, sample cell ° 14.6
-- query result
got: ° 172.5
